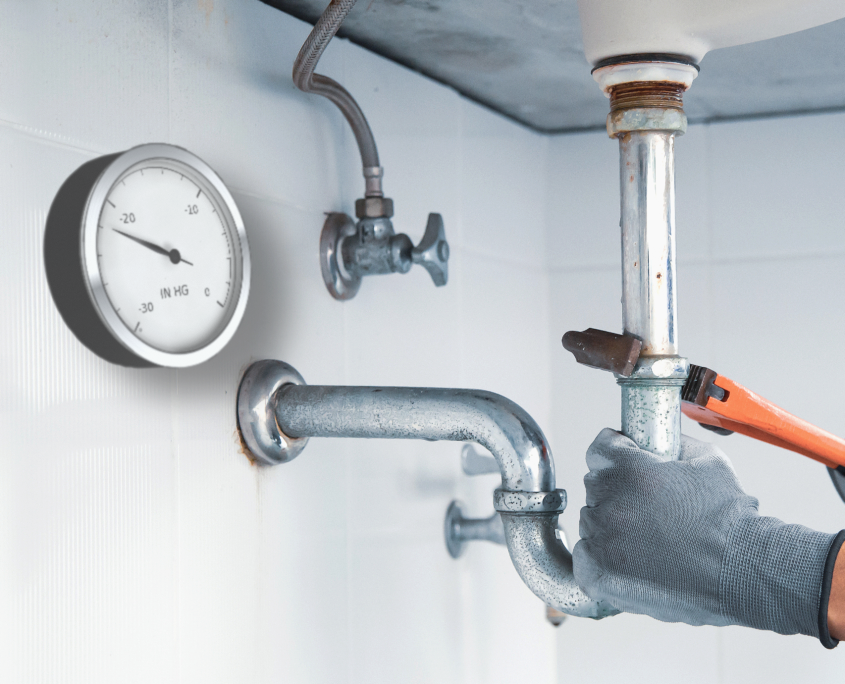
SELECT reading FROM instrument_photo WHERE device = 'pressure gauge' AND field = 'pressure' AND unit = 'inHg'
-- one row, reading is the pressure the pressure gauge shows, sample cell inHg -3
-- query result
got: inHg -22
